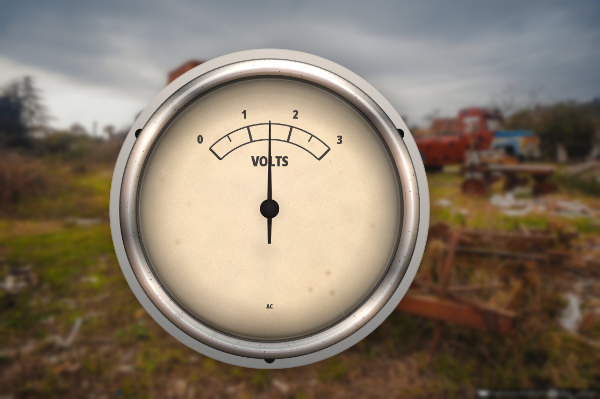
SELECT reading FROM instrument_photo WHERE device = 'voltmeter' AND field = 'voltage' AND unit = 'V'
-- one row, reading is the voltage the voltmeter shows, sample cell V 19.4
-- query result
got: V 1.5
